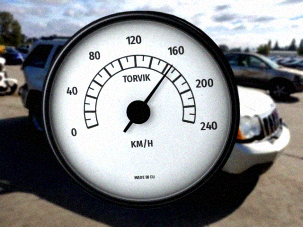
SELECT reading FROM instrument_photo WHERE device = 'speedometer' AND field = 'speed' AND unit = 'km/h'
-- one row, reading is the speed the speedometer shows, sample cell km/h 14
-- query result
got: km/h 165
